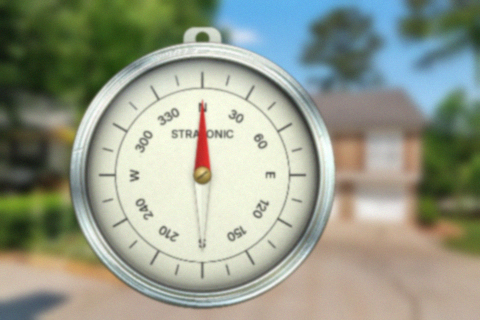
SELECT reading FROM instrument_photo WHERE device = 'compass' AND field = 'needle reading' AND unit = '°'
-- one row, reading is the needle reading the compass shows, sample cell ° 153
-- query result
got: ° 0
